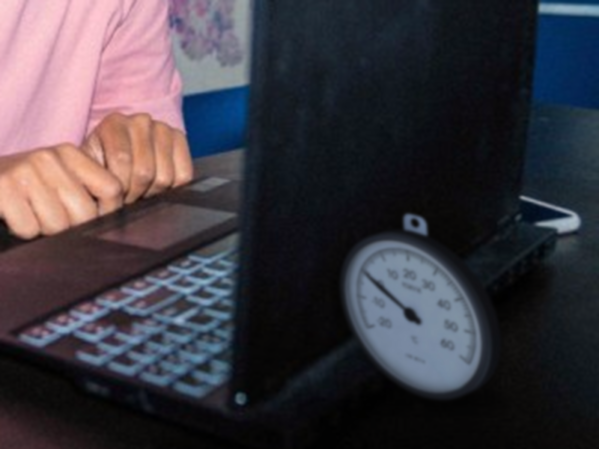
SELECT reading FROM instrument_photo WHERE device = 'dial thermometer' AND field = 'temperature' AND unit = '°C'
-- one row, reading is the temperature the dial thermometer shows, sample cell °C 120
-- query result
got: °C 0
